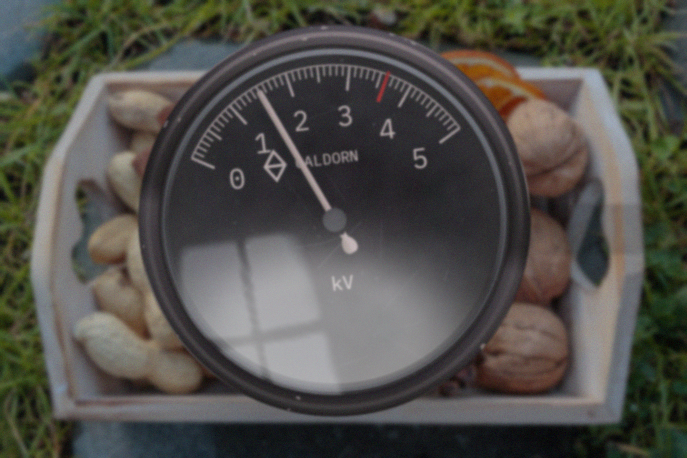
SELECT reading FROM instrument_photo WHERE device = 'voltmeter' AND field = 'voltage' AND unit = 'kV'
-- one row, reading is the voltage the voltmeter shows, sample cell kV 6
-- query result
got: kV 1.5
